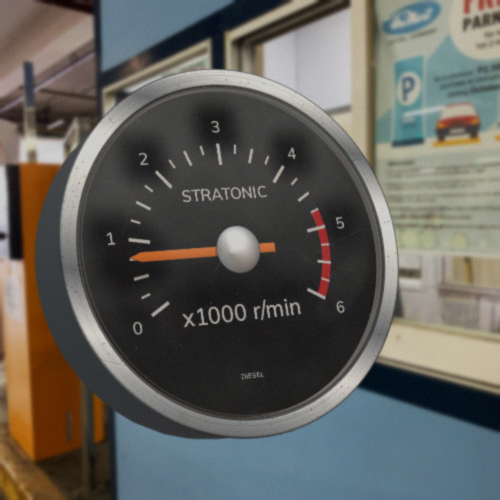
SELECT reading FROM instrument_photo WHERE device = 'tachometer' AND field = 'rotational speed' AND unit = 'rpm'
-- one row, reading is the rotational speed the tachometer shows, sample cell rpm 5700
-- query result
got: rpm 750
